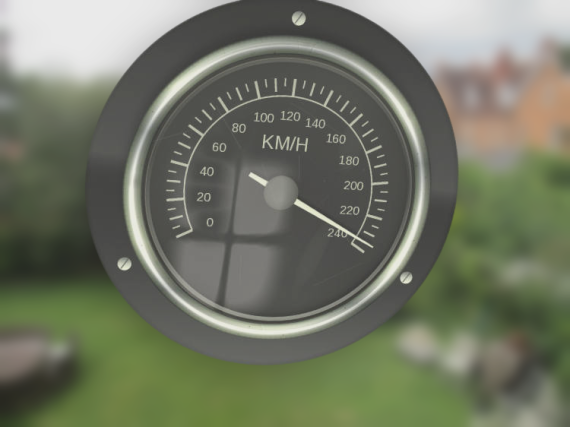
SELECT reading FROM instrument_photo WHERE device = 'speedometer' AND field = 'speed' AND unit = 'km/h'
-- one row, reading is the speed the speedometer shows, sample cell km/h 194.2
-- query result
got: km/h 235
